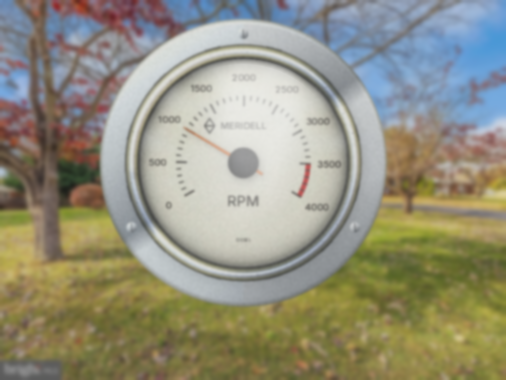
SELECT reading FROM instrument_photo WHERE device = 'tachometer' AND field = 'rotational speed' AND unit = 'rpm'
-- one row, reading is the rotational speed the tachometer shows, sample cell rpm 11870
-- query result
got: rpm 1000
